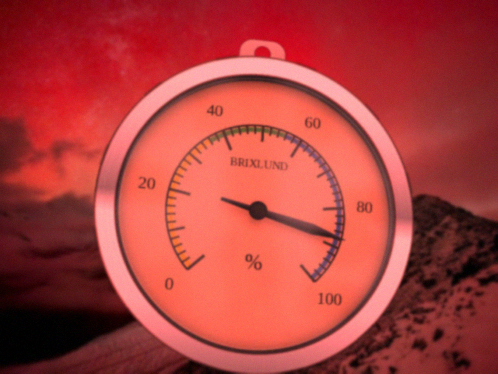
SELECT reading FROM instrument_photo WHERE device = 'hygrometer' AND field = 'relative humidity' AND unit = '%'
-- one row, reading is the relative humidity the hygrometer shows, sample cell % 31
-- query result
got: % 88
